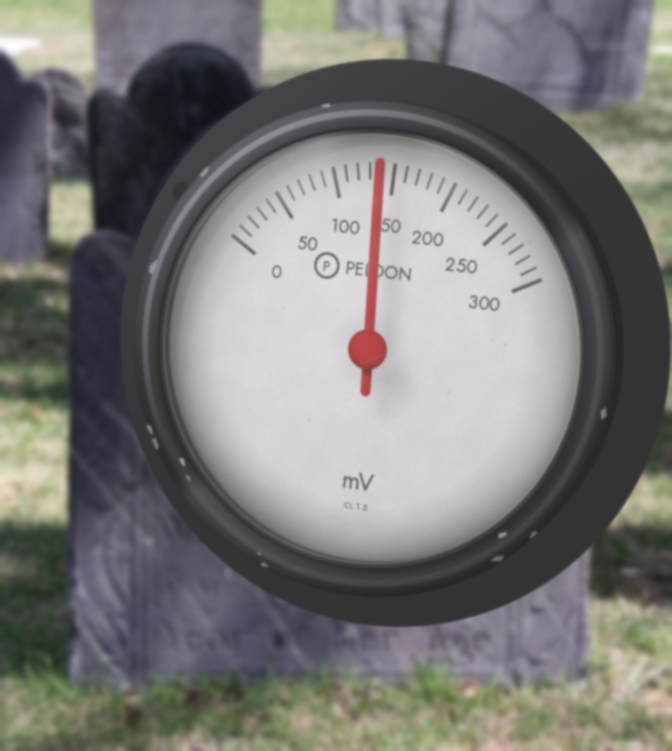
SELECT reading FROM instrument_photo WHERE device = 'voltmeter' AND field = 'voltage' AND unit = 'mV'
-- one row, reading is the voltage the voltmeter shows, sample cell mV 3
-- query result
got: mV 140
